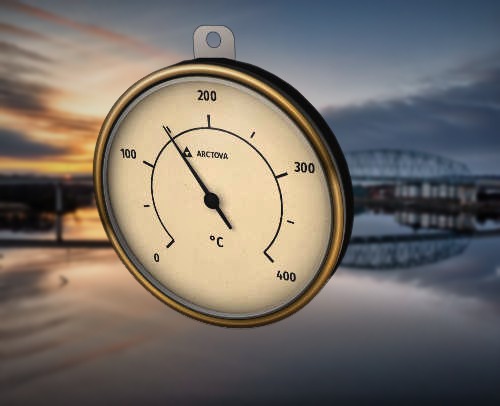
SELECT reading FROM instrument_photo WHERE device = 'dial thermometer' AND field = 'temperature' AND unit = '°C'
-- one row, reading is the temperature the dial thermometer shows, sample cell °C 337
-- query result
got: °C 150
